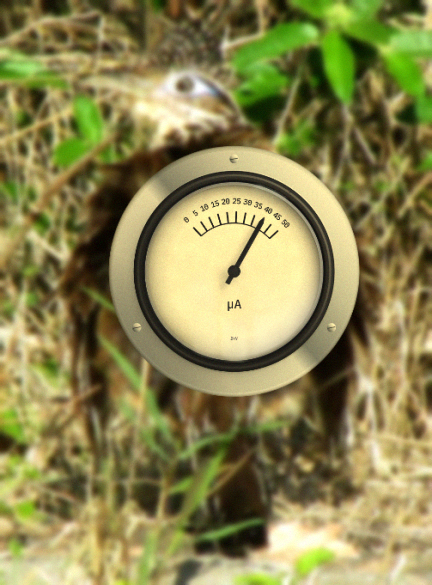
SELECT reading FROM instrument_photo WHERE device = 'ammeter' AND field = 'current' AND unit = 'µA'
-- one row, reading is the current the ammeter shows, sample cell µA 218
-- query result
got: µA 40
